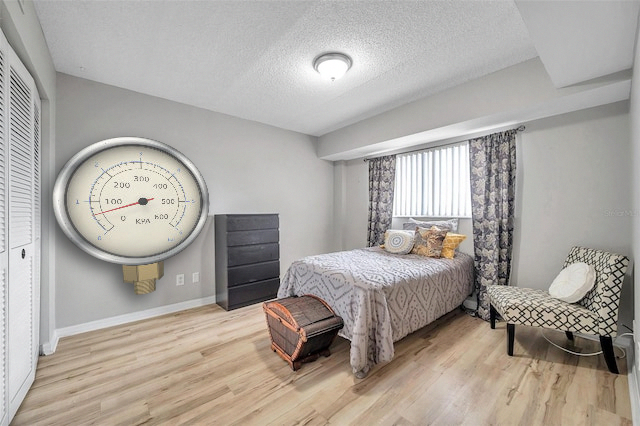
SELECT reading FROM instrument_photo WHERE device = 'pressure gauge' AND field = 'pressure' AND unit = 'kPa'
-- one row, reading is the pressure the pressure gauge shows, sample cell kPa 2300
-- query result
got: kPa 60
